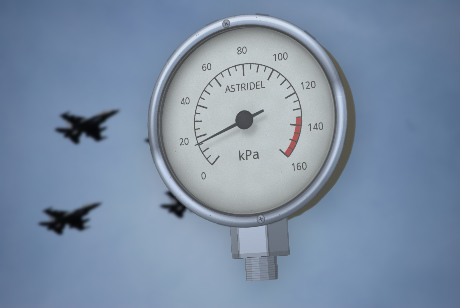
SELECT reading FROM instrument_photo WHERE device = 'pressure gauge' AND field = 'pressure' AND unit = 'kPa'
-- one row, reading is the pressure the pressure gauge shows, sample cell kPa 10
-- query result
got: kPa 15
